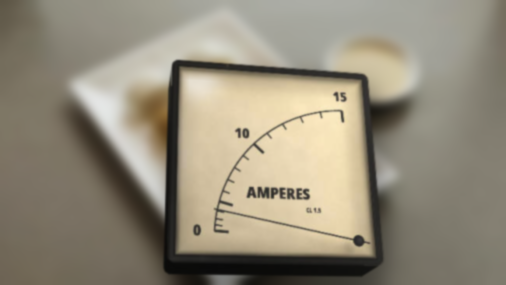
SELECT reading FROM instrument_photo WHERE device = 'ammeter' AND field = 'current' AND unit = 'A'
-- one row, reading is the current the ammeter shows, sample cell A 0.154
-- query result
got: A 4
